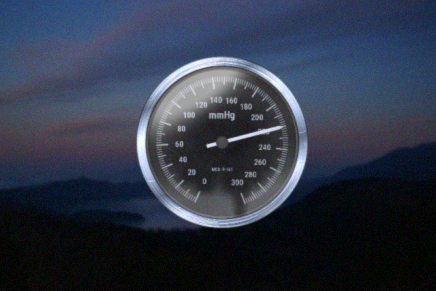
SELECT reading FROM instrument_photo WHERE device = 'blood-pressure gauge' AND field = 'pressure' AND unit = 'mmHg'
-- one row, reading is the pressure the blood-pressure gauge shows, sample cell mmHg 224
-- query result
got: mmHg 220
